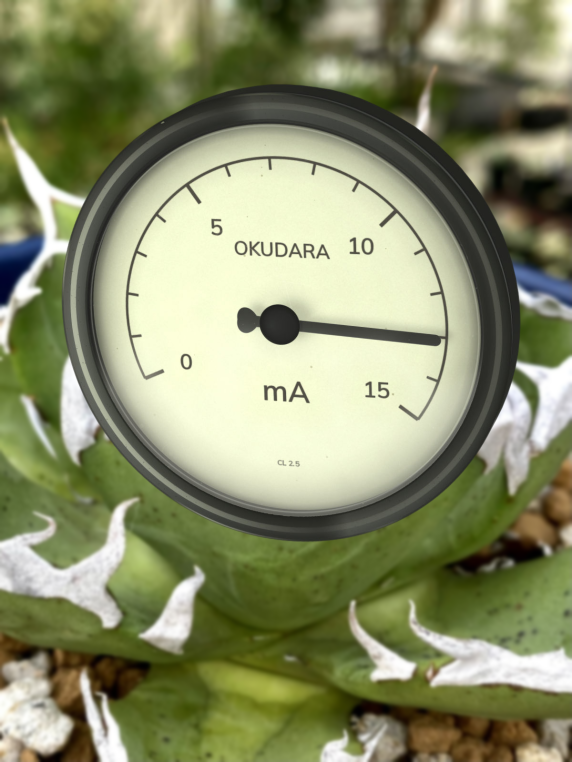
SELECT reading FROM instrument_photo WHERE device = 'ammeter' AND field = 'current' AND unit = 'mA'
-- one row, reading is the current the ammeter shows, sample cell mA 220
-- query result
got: mA 13
